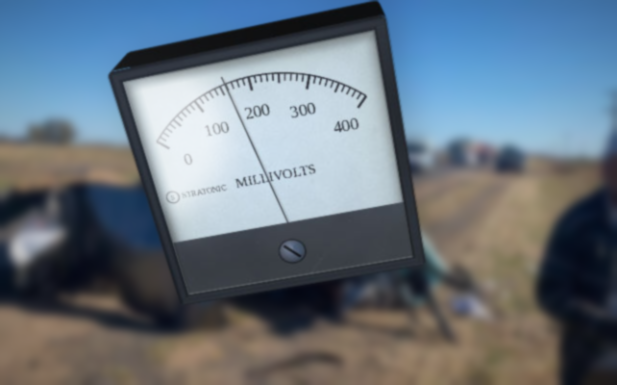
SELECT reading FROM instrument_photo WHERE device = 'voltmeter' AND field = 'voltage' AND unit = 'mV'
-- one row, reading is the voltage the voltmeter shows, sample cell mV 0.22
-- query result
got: mV 160
